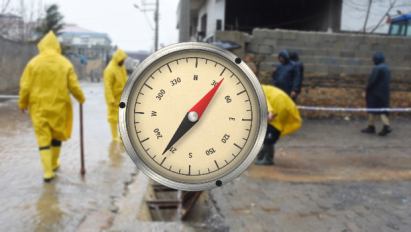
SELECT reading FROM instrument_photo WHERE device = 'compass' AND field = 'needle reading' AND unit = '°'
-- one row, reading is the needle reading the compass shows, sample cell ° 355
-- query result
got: ° 35
